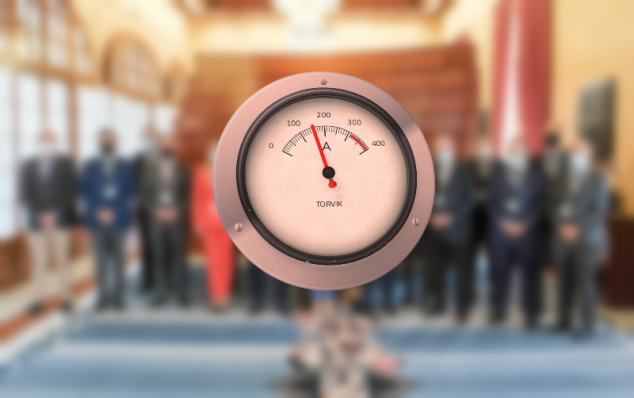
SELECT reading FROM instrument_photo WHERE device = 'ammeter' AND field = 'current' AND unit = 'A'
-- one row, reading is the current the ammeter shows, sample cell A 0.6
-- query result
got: A 150
